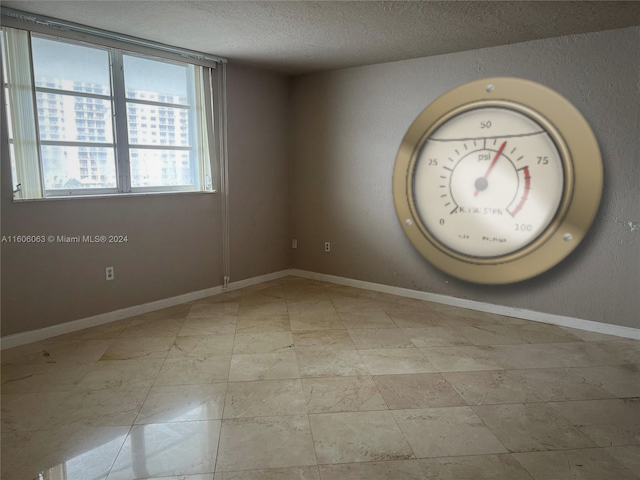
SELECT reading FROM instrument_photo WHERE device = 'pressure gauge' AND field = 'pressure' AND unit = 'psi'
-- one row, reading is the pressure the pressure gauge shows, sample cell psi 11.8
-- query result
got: psi 60
